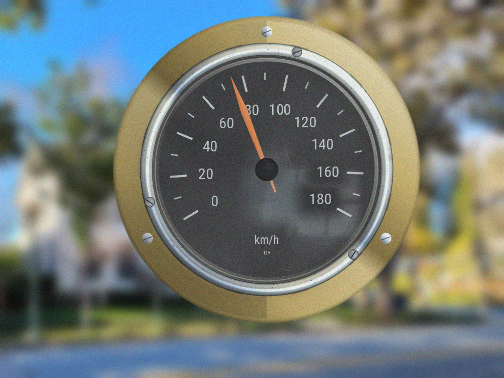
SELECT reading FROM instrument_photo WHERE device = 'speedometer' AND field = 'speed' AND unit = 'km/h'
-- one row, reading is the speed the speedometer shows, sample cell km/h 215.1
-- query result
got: km/h 75
